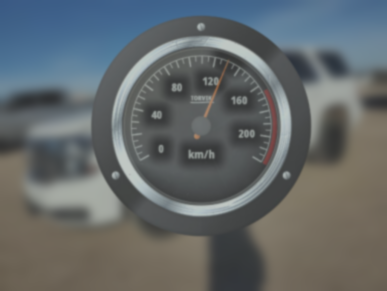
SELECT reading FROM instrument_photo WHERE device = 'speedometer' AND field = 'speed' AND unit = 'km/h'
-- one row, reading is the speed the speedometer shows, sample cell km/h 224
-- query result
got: km/h 130
